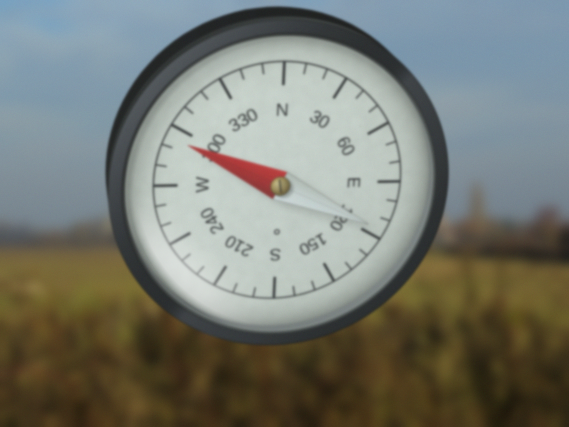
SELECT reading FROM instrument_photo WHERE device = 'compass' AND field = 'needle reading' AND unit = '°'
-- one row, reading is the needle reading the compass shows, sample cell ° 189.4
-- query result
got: ° 295
